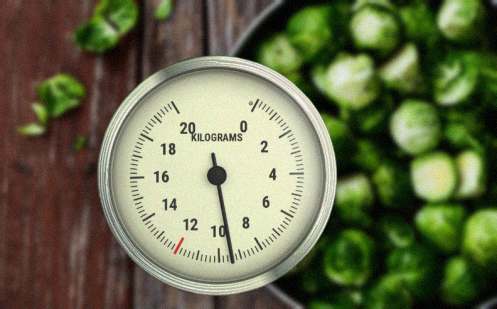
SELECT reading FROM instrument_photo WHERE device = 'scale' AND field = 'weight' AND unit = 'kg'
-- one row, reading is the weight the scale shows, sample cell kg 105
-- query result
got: kg 9.4
